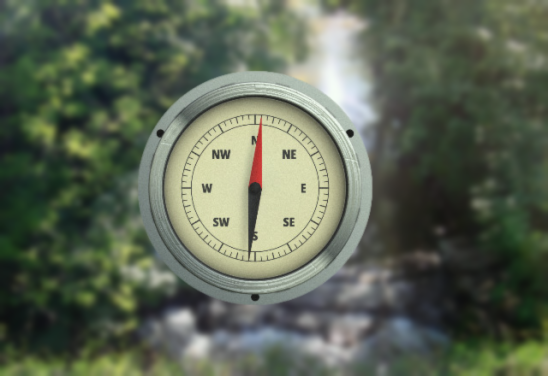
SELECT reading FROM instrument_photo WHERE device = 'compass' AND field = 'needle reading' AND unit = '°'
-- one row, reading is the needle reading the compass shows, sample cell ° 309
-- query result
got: ° 5
